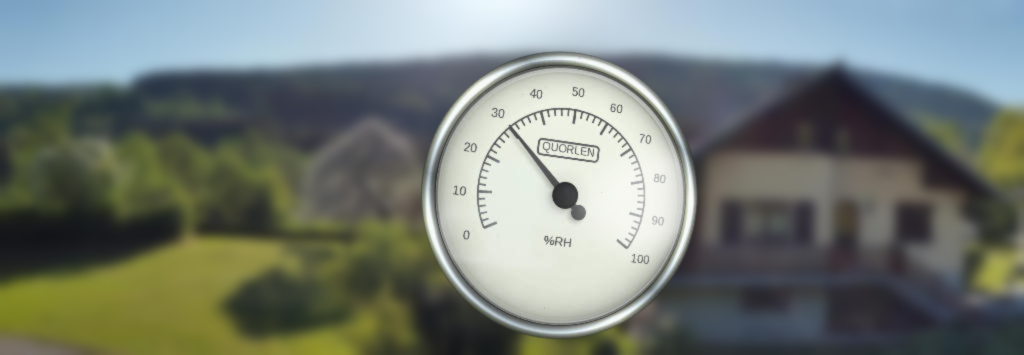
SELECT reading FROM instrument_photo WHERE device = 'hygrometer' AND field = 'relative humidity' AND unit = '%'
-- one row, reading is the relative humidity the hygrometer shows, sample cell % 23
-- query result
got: % 30
